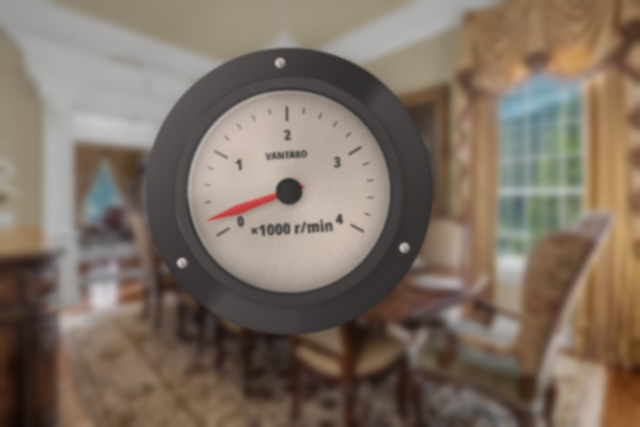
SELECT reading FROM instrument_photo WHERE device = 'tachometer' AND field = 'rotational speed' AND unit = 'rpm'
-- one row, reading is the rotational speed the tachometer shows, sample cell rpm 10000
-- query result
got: rpm 200
